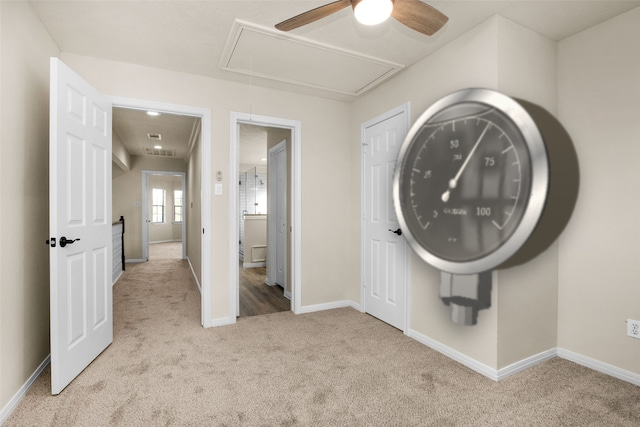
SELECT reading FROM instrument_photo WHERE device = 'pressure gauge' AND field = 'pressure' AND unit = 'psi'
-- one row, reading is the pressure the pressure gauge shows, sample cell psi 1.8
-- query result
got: psi 65
